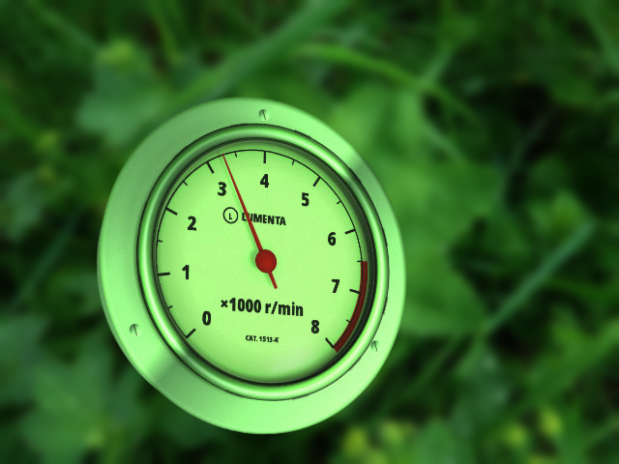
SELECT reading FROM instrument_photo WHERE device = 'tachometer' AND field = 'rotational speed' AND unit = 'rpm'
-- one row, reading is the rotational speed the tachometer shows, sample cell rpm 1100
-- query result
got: rpm 3250
